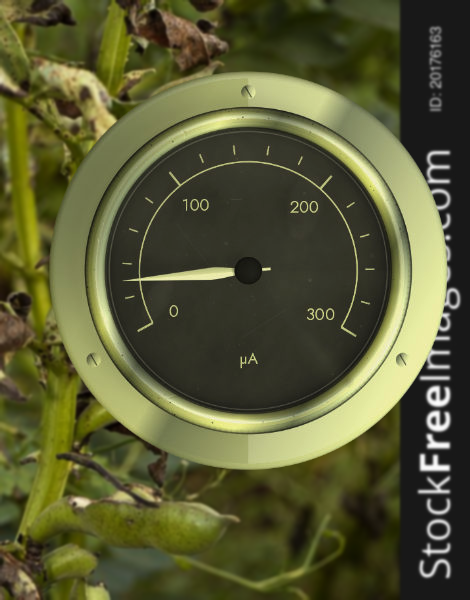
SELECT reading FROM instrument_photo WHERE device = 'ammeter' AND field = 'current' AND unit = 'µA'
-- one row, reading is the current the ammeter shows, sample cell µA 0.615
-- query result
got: µA 30
